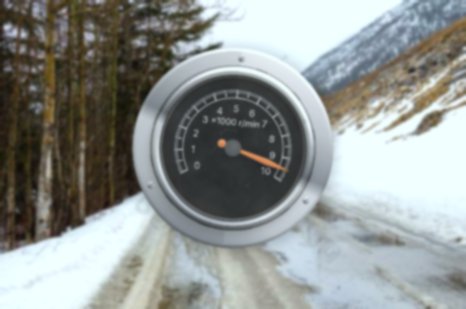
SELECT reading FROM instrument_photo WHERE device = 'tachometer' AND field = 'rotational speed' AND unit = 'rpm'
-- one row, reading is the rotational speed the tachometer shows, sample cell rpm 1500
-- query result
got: rpm 9500
